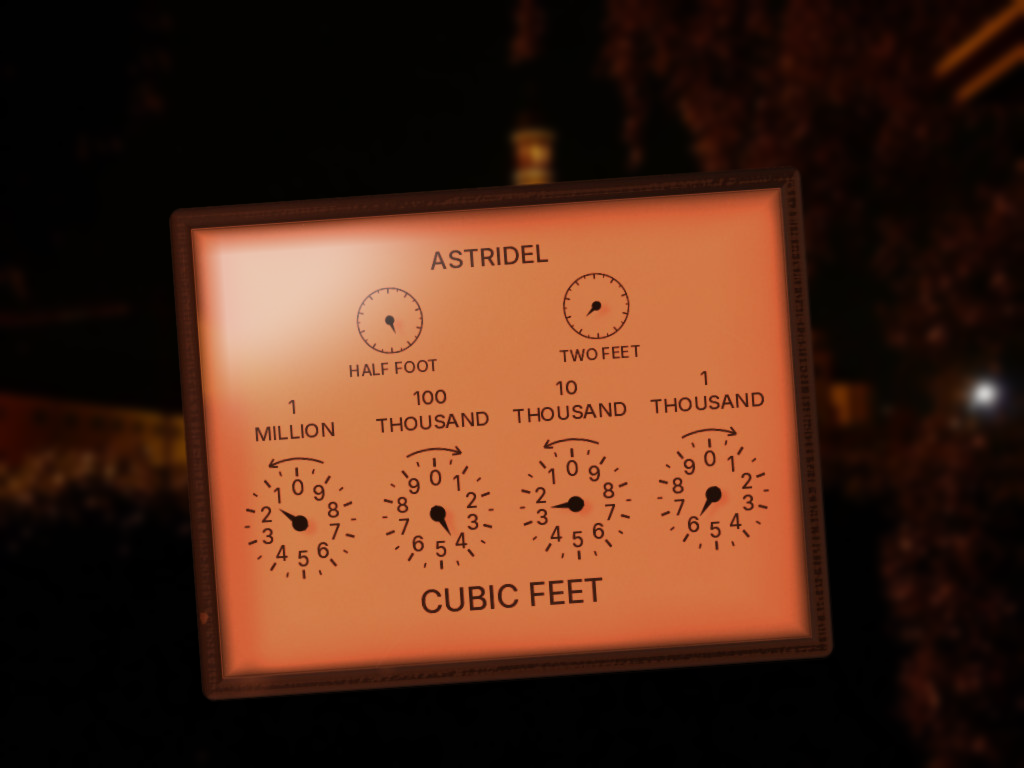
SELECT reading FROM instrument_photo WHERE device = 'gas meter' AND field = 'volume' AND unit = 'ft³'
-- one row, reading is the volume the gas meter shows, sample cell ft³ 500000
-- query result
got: ft³ 142600
